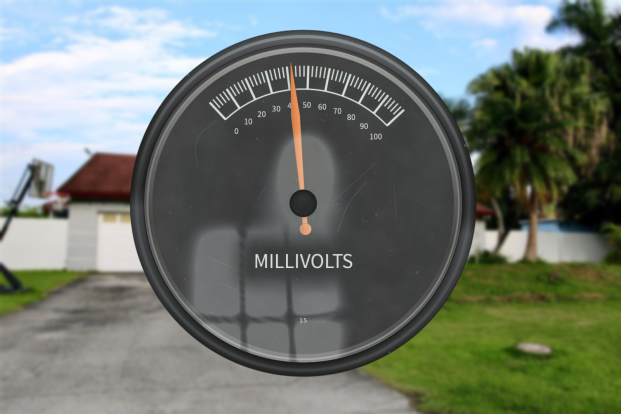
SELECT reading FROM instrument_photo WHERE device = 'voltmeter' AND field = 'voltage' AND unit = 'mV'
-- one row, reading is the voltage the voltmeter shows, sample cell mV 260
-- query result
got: mV 42
